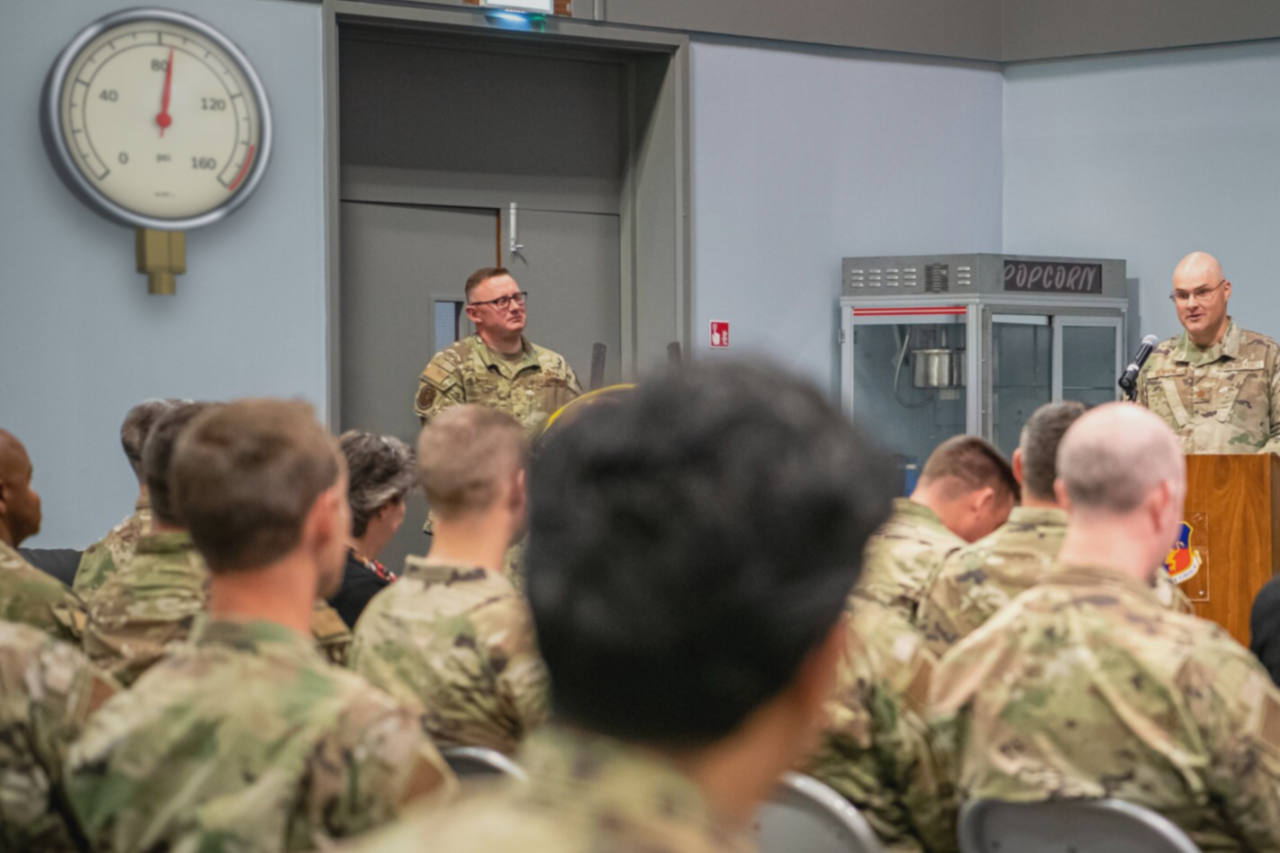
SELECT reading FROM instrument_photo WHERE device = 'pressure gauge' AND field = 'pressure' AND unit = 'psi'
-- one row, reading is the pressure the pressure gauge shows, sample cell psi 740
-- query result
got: psi 85
